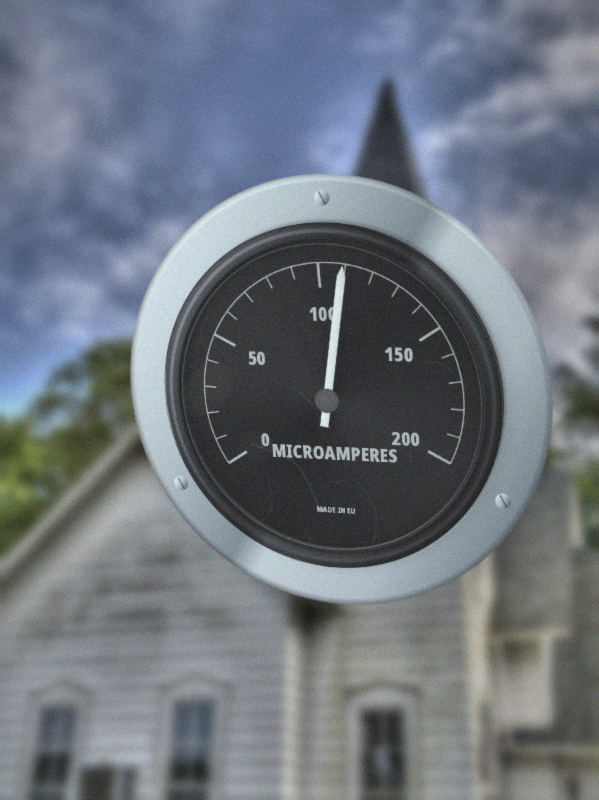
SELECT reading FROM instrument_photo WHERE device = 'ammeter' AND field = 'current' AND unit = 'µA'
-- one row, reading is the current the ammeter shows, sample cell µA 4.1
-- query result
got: µA 110
